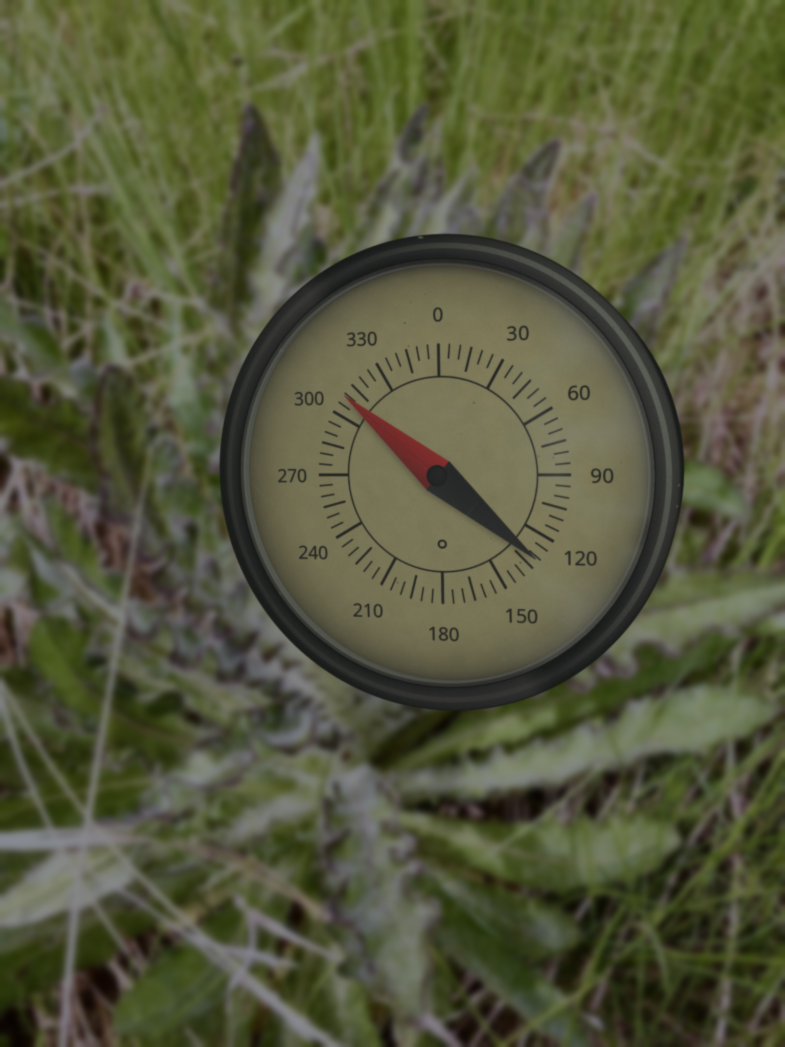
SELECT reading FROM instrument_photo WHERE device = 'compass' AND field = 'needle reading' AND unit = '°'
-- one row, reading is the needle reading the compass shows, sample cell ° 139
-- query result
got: ° 310
